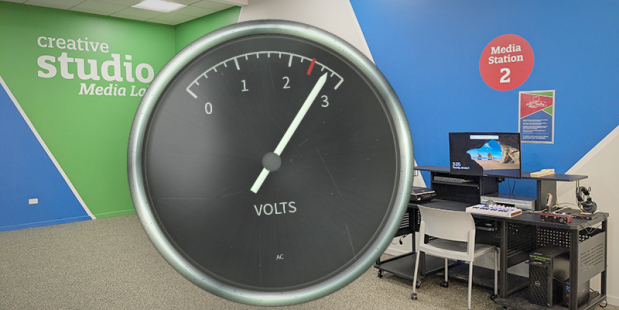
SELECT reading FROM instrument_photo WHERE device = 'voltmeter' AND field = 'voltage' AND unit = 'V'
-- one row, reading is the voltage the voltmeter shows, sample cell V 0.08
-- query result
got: V 2.7
